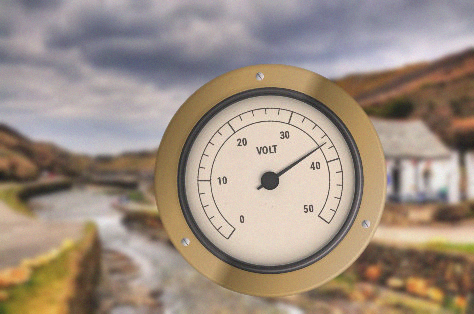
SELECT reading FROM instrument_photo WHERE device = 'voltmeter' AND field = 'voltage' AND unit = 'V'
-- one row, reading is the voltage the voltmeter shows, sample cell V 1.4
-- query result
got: V 37
